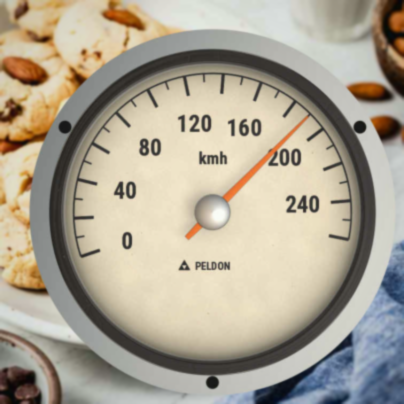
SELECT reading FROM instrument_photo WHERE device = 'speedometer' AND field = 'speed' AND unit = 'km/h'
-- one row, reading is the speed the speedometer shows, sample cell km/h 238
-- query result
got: km/h 190
